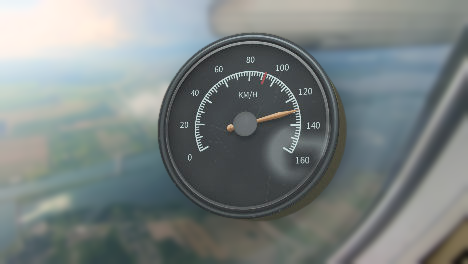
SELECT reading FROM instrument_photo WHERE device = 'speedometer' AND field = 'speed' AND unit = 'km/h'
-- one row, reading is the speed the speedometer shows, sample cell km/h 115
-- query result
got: km/h 130
